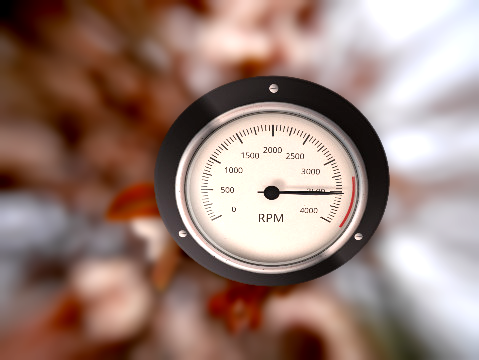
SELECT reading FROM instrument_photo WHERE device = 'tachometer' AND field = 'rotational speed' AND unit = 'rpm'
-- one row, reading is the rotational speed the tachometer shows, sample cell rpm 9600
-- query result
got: rpm 3500
